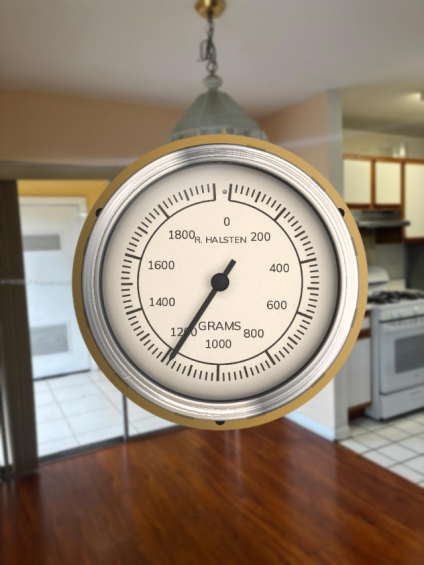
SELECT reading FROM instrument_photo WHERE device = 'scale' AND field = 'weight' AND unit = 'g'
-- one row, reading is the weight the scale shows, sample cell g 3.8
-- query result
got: g 1180
